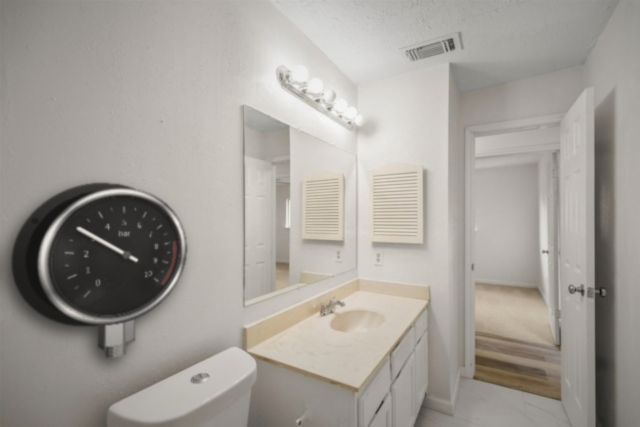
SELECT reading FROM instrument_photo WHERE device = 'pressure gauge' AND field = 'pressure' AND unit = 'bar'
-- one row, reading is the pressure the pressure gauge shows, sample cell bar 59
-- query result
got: bar 3
